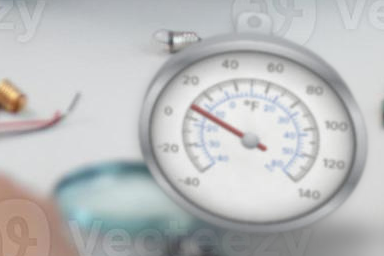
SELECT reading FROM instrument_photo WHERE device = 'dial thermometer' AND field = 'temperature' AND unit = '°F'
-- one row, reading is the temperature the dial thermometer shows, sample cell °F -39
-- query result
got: °F 10
